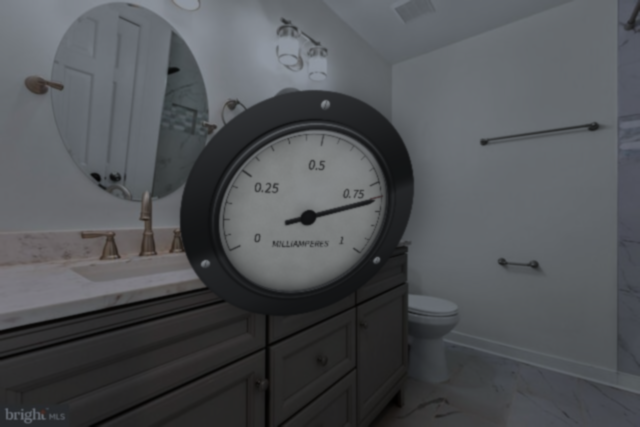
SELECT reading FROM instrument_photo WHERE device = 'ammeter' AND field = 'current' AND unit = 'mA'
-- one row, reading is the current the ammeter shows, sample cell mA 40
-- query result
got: mA 0.8
